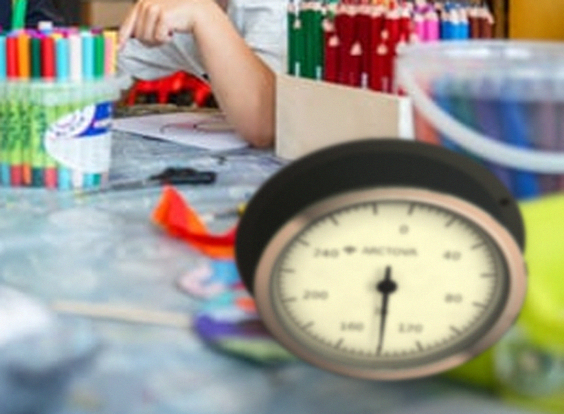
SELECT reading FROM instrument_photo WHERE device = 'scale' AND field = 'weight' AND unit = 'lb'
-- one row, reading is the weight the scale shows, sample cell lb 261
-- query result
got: lb 140
